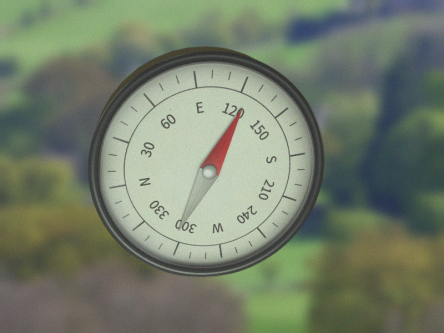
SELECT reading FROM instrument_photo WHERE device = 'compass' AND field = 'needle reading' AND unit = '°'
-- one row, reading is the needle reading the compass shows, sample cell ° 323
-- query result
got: ° 125
